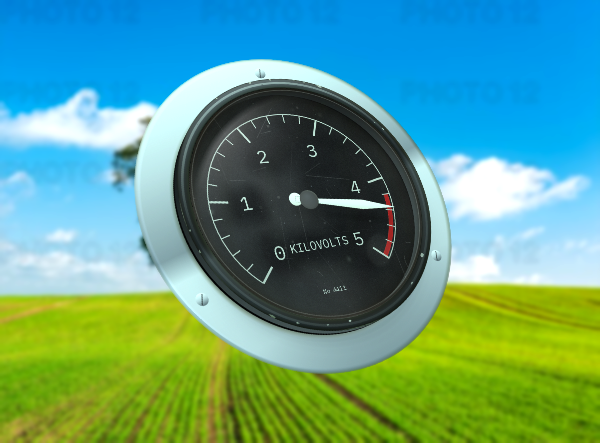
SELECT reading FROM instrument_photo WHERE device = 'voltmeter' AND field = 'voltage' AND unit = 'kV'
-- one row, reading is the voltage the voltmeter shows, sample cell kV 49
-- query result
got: kV 4.4
